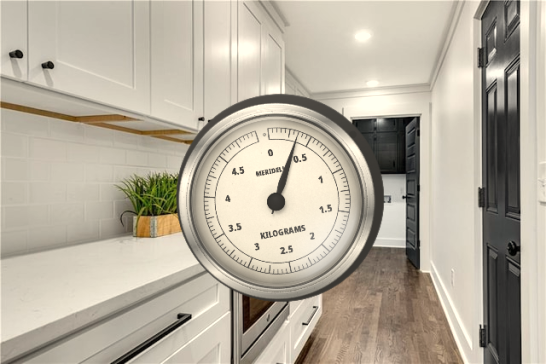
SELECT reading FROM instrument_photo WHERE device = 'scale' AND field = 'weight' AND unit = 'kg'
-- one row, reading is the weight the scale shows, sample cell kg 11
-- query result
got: kg 0.35
